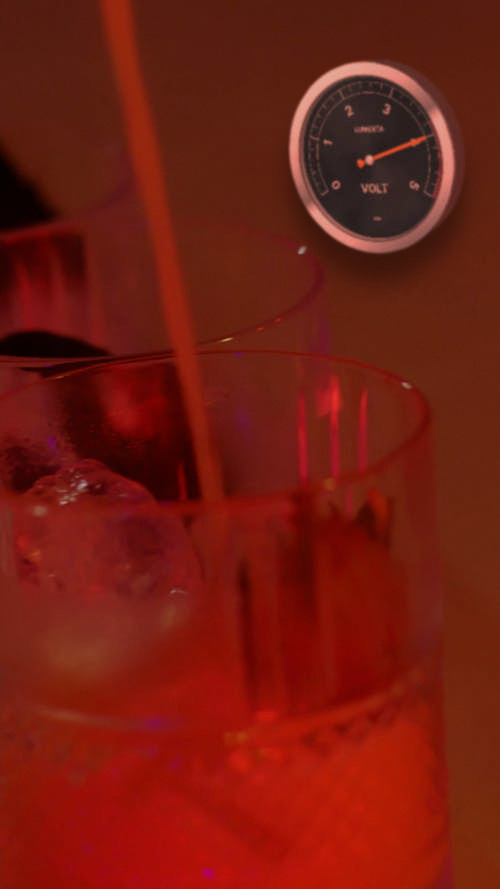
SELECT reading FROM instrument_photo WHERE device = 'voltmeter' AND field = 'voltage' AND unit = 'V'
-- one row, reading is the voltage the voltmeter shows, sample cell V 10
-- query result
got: V 4
